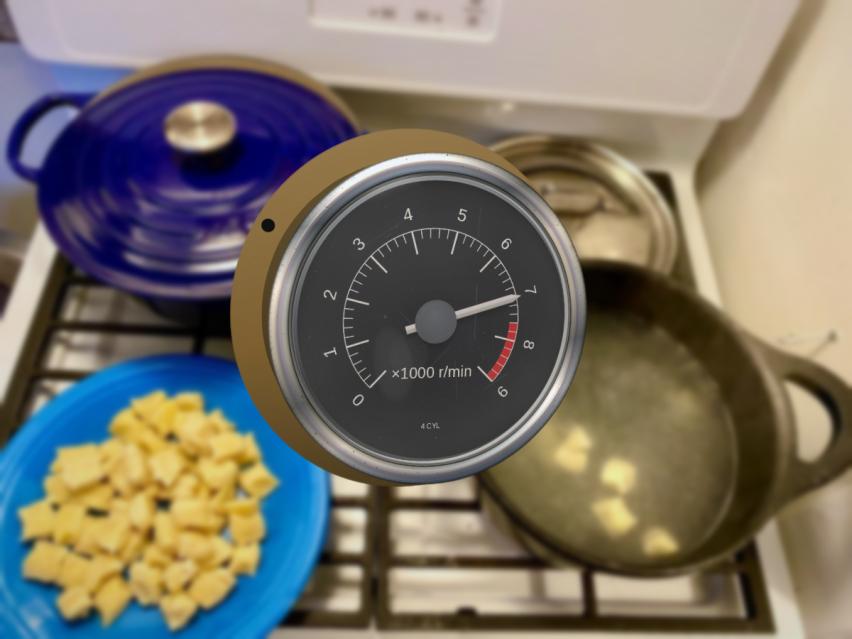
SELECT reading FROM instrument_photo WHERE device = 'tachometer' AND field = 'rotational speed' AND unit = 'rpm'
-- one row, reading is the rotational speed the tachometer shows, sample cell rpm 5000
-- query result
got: rpm 7000
